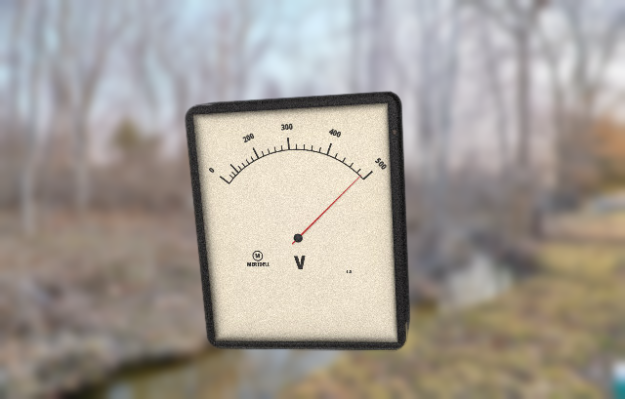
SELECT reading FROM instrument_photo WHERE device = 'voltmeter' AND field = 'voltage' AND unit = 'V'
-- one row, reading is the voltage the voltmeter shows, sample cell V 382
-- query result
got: V 490
